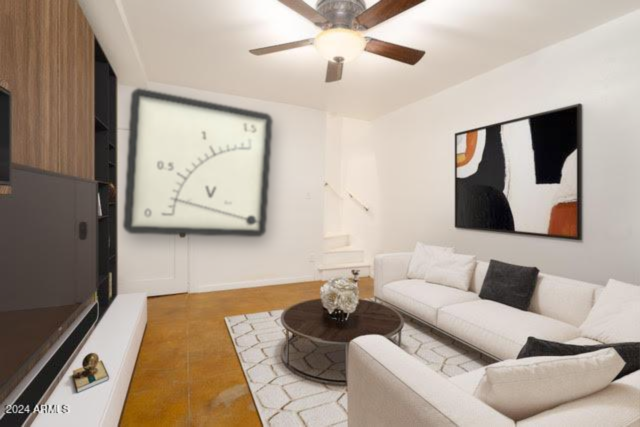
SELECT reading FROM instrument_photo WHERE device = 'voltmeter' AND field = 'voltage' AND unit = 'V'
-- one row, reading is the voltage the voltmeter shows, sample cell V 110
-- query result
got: V 0.2
